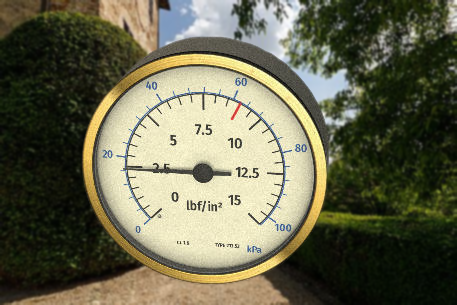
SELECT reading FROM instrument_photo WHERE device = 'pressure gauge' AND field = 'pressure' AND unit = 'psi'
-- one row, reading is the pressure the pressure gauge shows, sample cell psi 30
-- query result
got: psi 2.5
